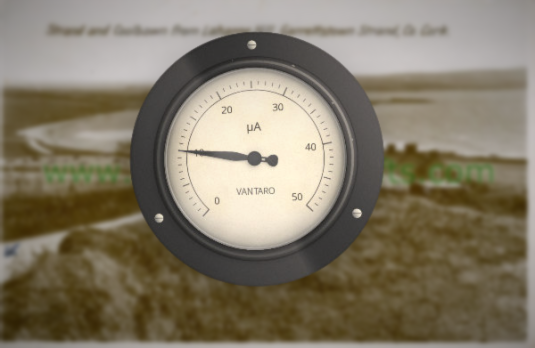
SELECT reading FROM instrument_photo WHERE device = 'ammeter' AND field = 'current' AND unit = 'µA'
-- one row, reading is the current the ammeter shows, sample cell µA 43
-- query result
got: µA 10
